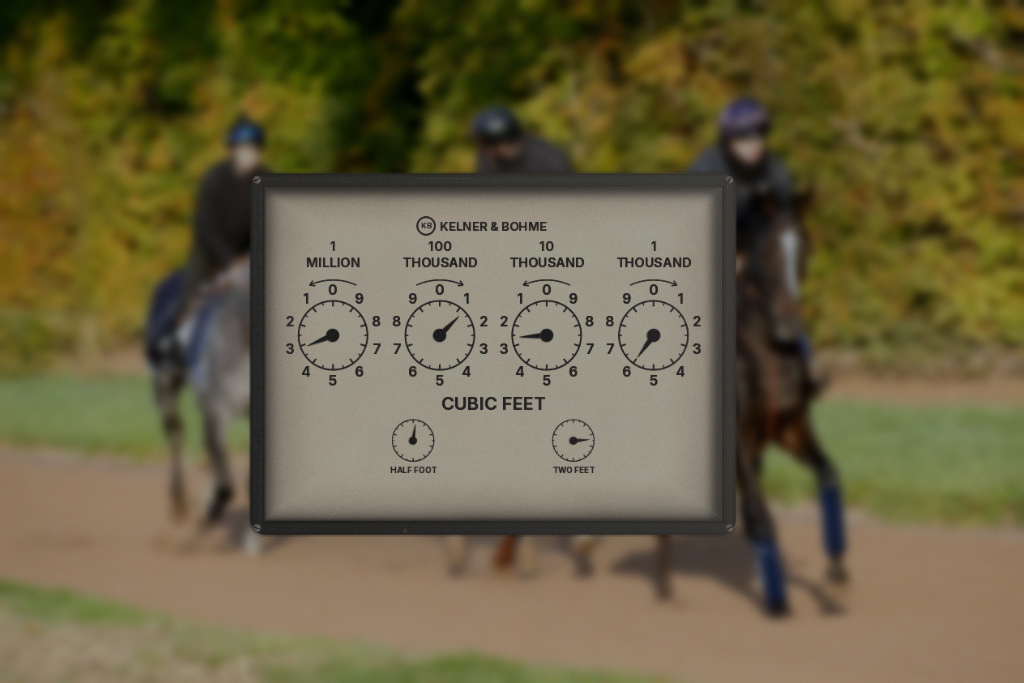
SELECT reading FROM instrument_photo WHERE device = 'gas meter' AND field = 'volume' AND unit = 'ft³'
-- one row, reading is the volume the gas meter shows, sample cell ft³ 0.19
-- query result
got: ft³ 312600
